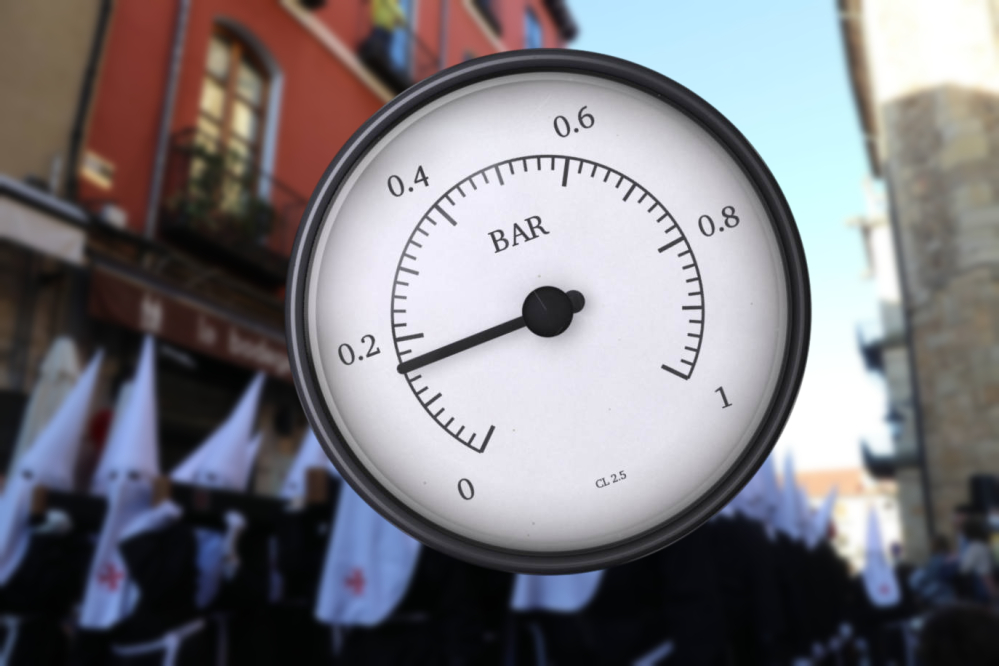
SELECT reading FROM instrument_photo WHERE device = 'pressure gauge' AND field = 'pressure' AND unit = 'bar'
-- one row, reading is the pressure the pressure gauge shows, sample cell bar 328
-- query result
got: bar 0.16
